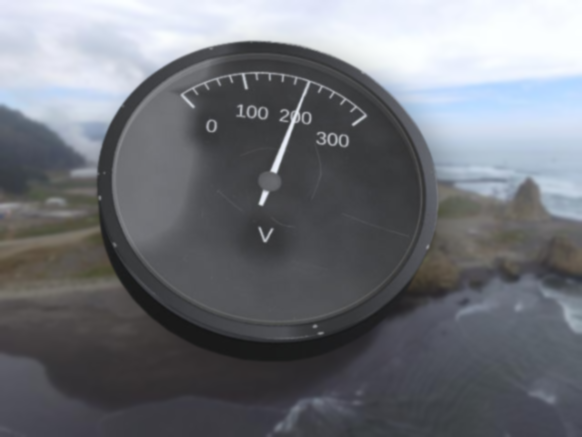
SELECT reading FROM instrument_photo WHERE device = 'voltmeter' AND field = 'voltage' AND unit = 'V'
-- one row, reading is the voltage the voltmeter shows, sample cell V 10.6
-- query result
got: V 200
